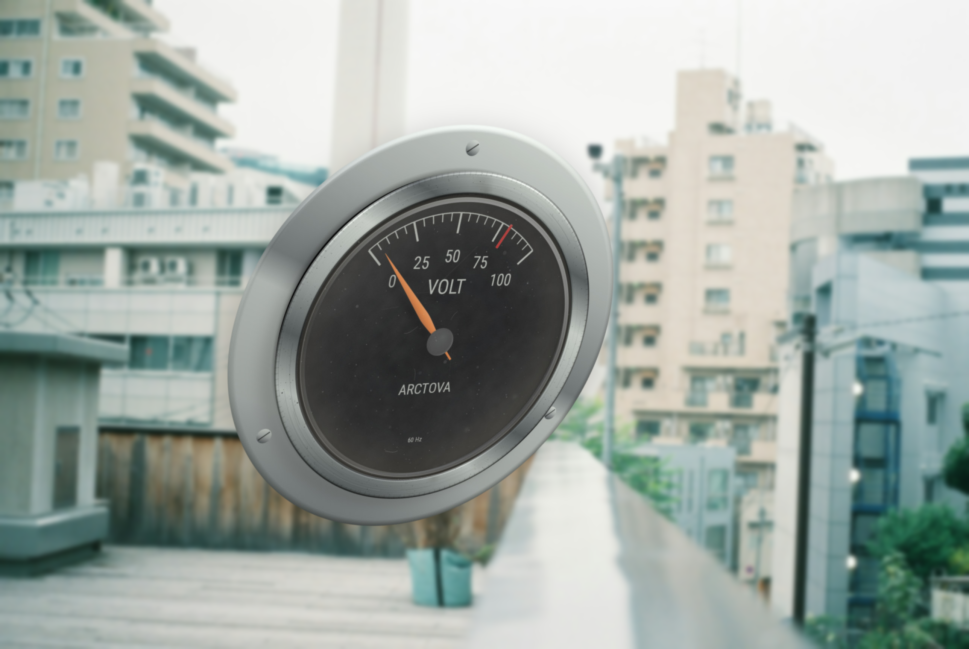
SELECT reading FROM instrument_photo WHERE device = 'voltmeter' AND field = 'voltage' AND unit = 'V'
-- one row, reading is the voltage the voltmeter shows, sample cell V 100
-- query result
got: V 5
